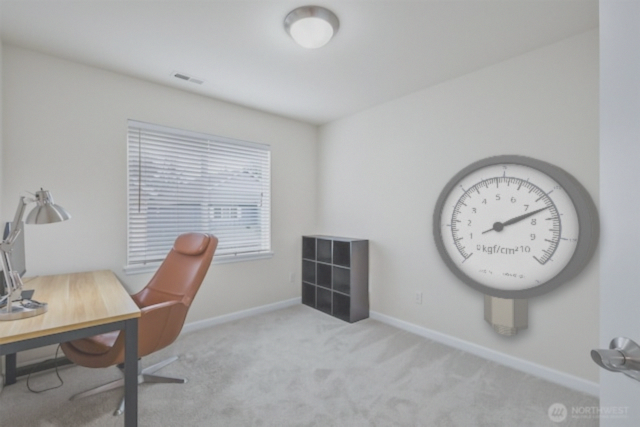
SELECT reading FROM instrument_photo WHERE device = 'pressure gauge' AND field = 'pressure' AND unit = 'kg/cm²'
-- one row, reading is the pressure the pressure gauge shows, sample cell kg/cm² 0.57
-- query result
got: kg/cm² 7.5
